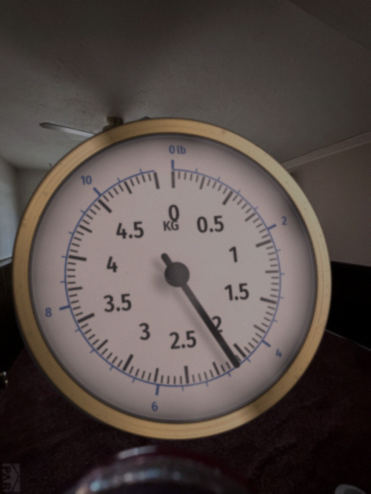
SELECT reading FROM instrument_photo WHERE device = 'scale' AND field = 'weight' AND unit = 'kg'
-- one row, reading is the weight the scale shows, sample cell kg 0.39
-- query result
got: kg 2.1
